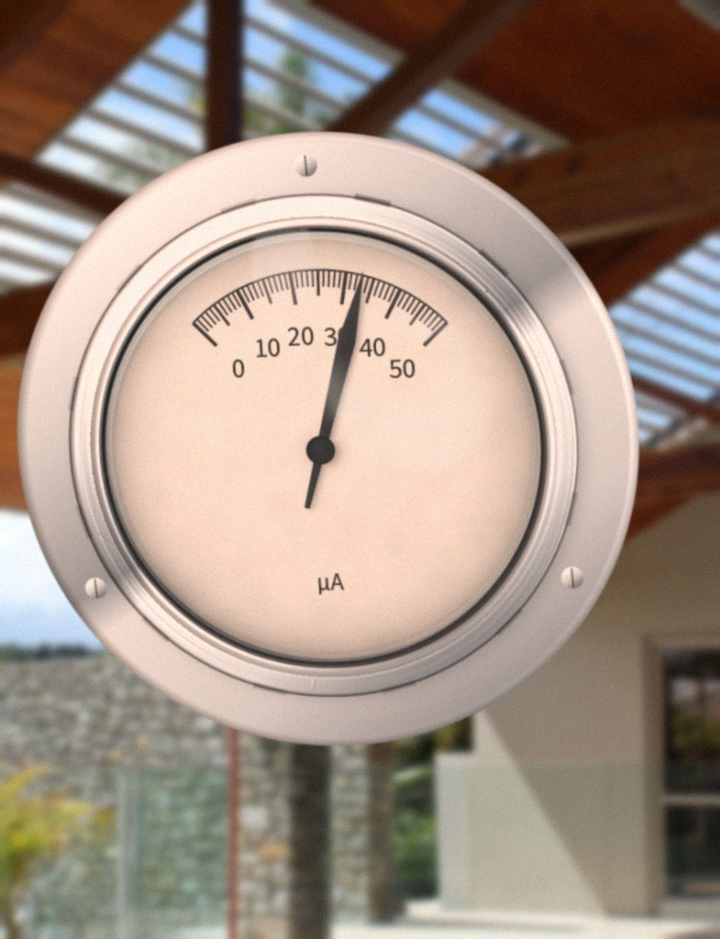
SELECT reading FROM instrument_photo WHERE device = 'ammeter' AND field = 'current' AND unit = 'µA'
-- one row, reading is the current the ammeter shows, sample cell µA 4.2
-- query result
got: µA 33
